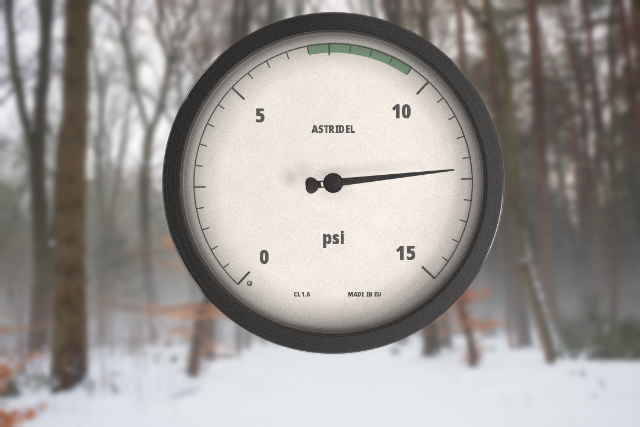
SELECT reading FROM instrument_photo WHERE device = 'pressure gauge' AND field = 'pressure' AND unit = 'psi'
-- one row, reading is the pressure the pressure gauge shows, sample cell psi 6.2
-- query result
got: psi 12.25
